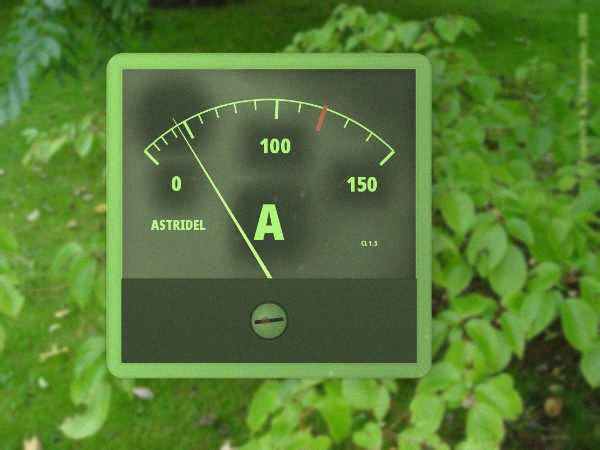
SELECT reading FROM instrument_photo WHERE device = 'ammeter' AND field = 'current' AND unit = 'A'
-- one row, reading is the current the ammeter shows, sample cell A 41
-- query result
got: A 45
